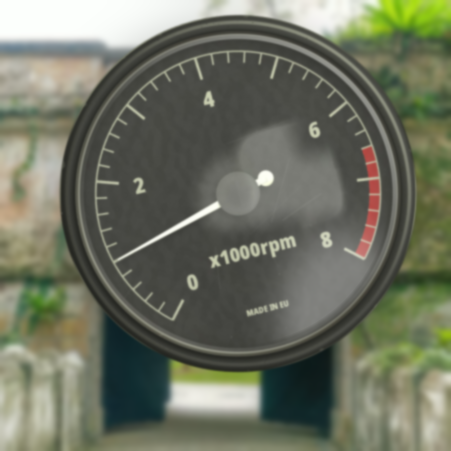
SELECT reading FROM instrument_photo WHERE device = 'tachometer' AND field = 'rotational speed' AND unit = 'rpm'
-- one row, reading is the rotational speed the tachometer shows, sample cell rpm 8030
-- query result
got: rpm 1000
